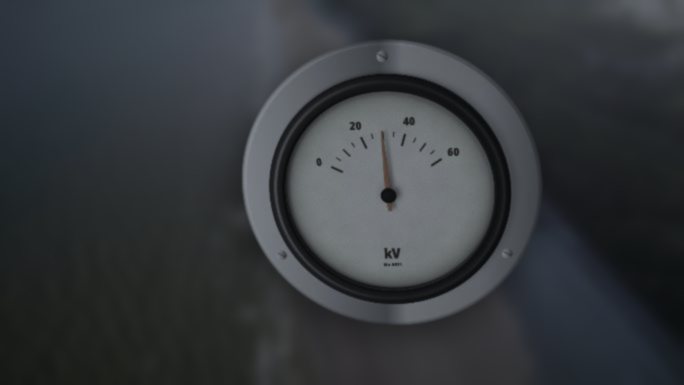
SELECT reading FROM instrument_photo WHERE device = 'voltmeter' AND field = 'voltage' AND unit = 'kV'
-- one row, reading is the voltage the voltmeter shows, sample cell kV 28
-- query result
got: kV 30
